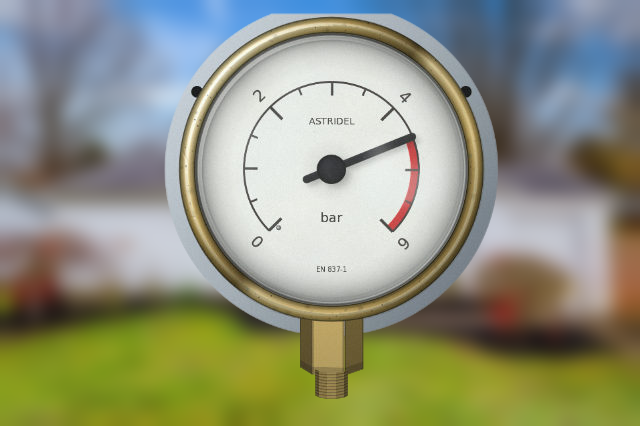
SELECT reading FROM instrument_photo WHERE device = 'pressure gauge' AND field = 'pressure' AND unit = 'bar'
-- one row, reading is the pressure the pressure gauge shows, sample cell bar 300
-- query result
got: bar 4.5
